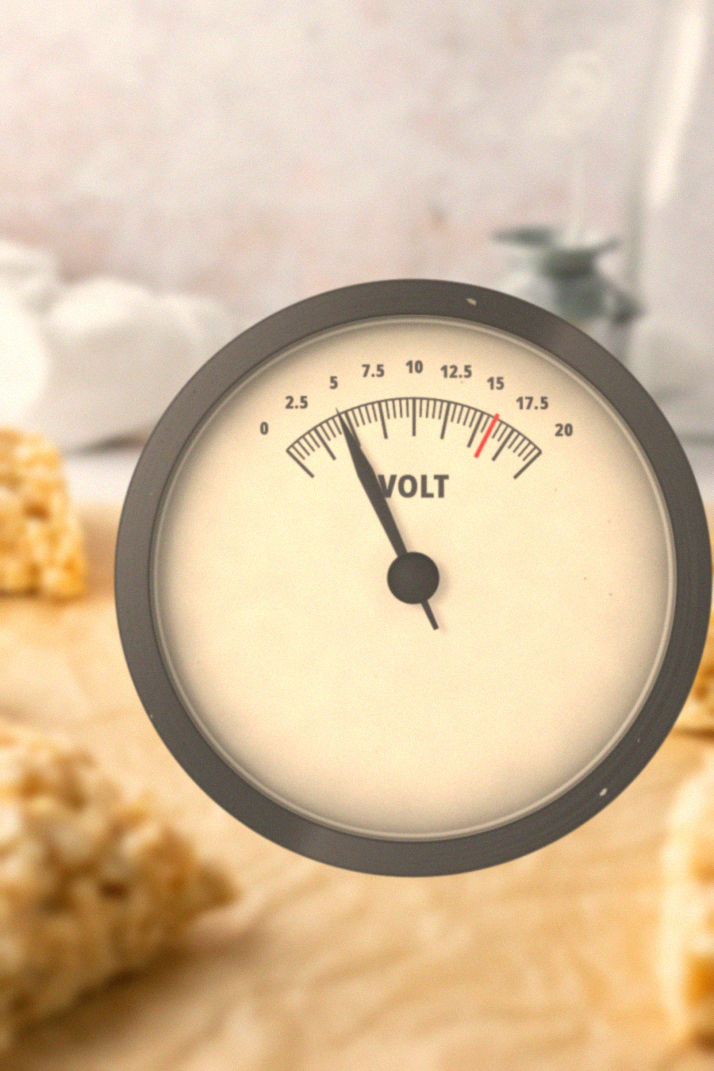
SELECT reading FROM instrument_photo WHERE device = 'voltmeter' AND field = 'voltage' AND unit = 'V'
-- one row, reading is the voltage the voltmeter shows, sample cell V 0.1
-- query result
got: V 4.5
